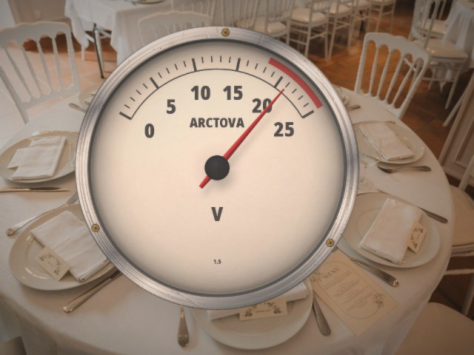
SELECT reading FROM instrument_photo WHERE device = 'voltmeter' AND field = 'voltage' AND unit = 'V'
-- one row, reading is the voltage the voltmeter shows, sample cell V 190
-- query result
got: V 21
